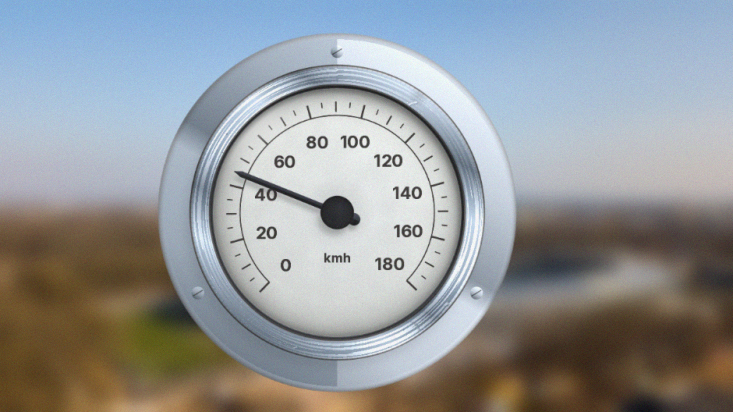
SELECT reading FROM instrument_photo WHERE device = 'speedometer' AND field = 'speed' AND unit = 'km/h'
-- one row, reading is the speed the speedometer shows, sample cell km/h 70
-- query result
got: km/h 45
